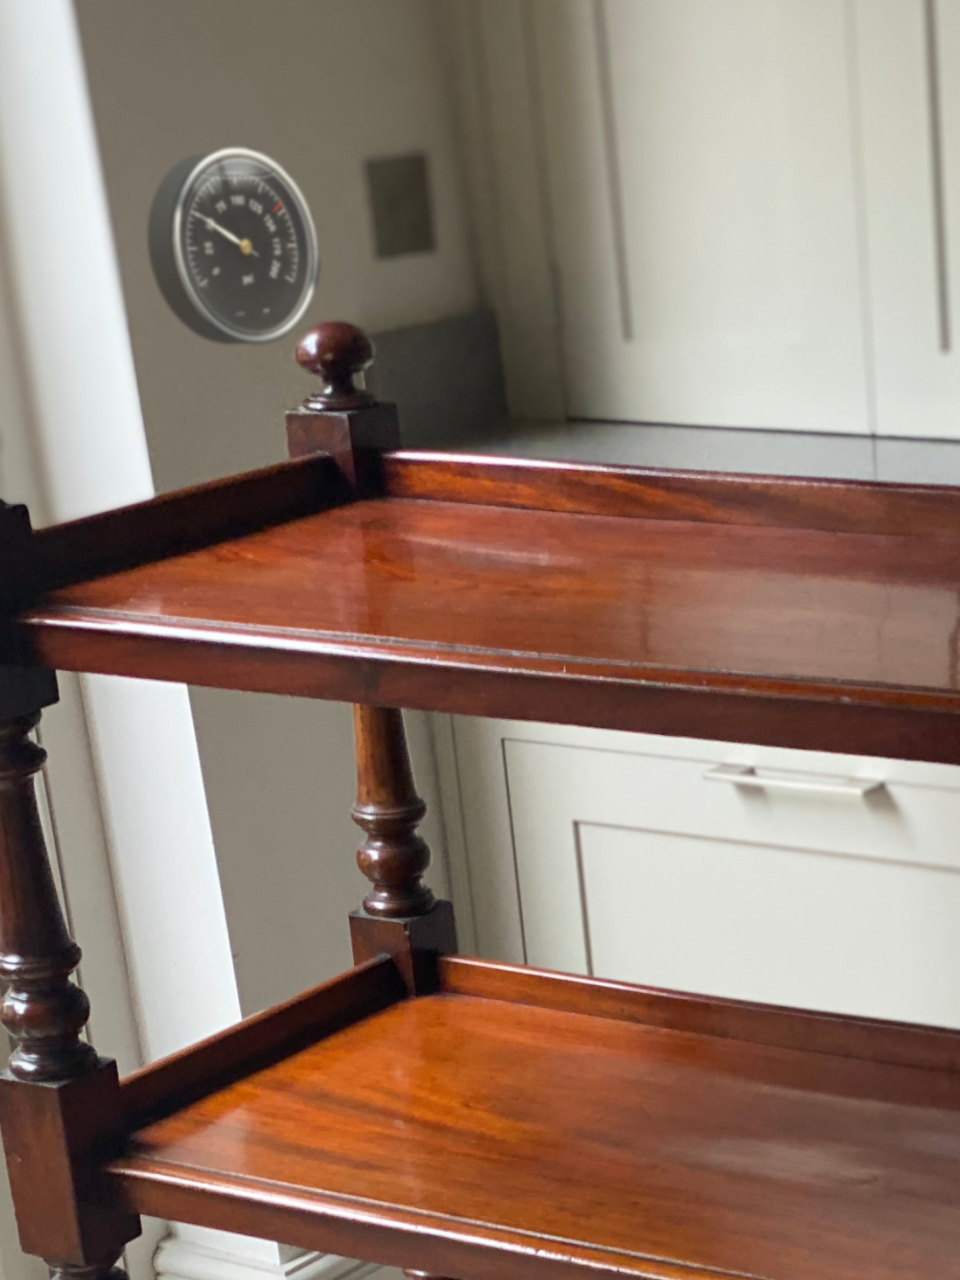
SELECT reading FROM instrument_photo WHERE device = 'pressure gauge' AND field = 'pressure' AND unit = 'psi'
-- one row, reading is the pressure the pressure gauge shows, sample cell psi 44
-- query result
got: psi 50
